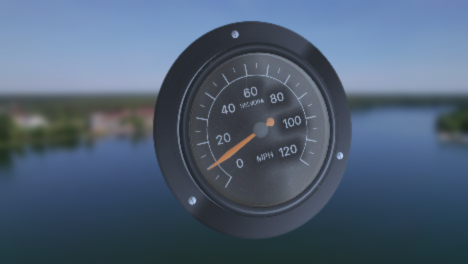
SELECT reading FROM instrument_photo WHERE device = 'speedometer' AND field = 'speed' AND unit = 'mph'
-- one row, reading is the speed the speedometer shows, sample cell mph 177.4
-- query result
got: mph 10
